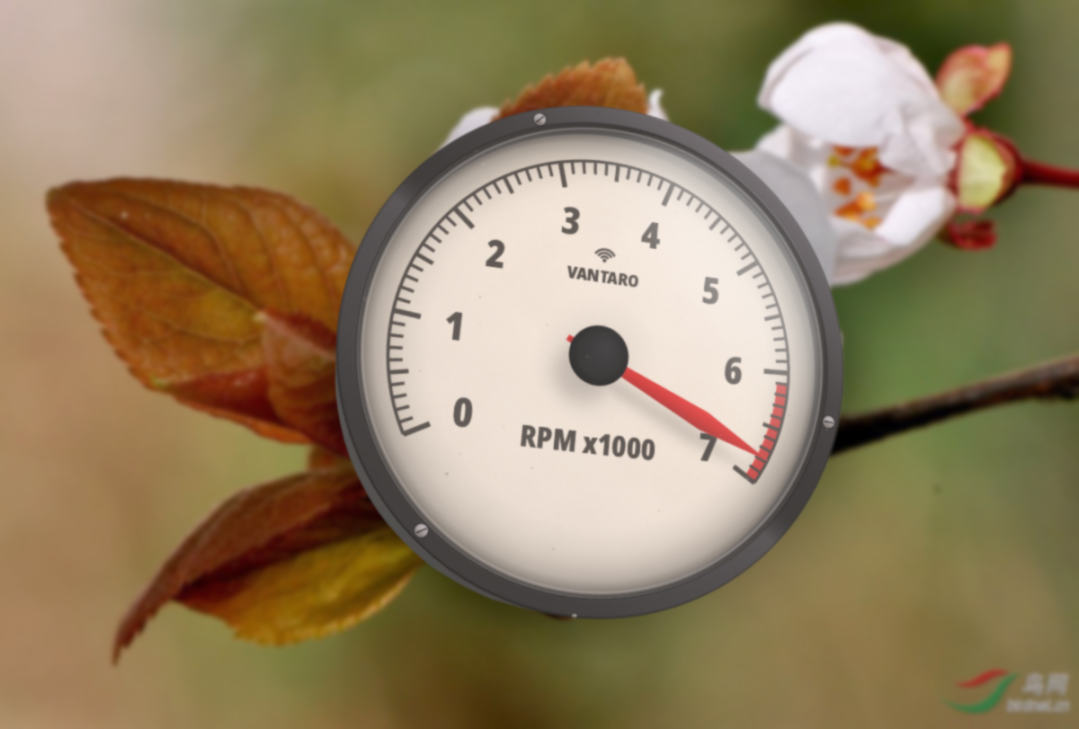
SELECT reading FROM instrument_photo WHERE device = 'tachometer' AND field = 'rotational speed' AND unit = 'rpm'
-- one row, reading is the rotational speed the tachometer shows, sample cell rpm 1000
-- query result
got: rpm 6800
